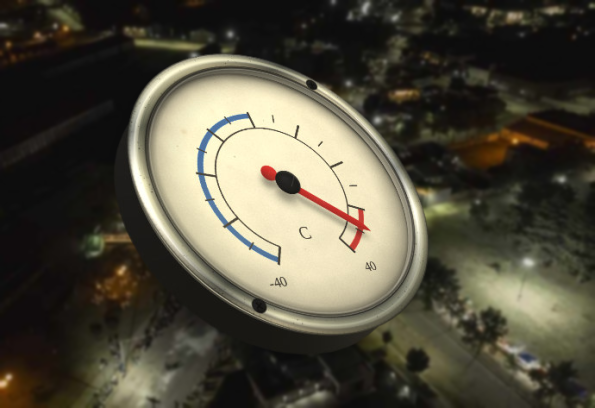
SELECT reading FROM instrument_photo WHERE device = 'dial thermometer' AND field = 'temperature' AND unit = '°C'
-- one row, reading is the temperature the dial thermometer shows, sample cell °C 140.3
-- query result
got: °C 35
